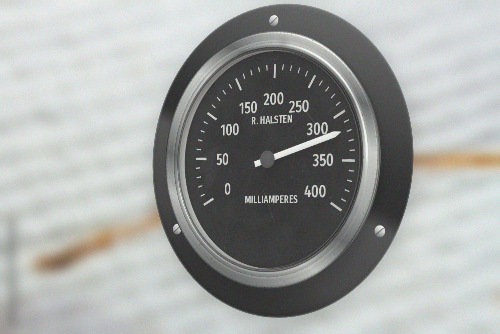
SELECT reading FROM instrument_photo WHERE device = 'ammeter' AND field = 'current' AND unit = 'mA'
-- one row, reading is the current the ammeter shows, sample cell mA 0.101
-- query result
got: mA 320
